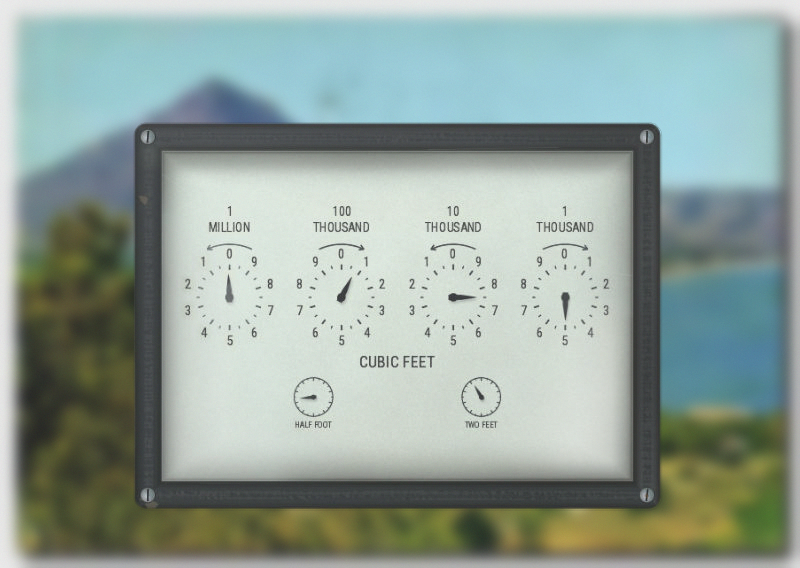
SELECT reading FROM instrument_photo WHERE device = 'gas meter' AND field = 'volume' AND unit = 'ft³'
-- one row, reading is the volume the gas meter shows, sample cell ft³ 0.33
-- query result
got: ft³ 7500
